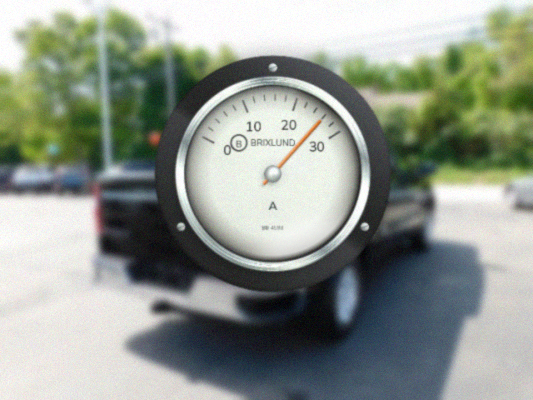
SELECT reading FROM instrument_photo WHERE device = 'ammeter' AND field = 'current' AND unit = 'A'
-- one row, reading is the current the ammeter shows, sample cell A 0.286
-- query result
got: A 26
